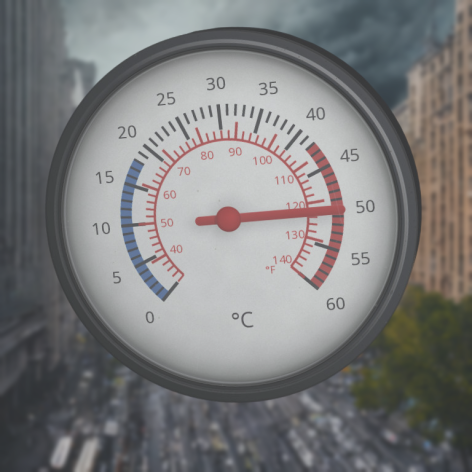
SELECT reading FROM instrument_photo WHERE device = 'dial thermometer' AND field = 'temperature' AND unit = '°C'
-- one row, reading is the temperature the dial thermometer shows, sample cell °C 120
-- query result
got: °C 50
